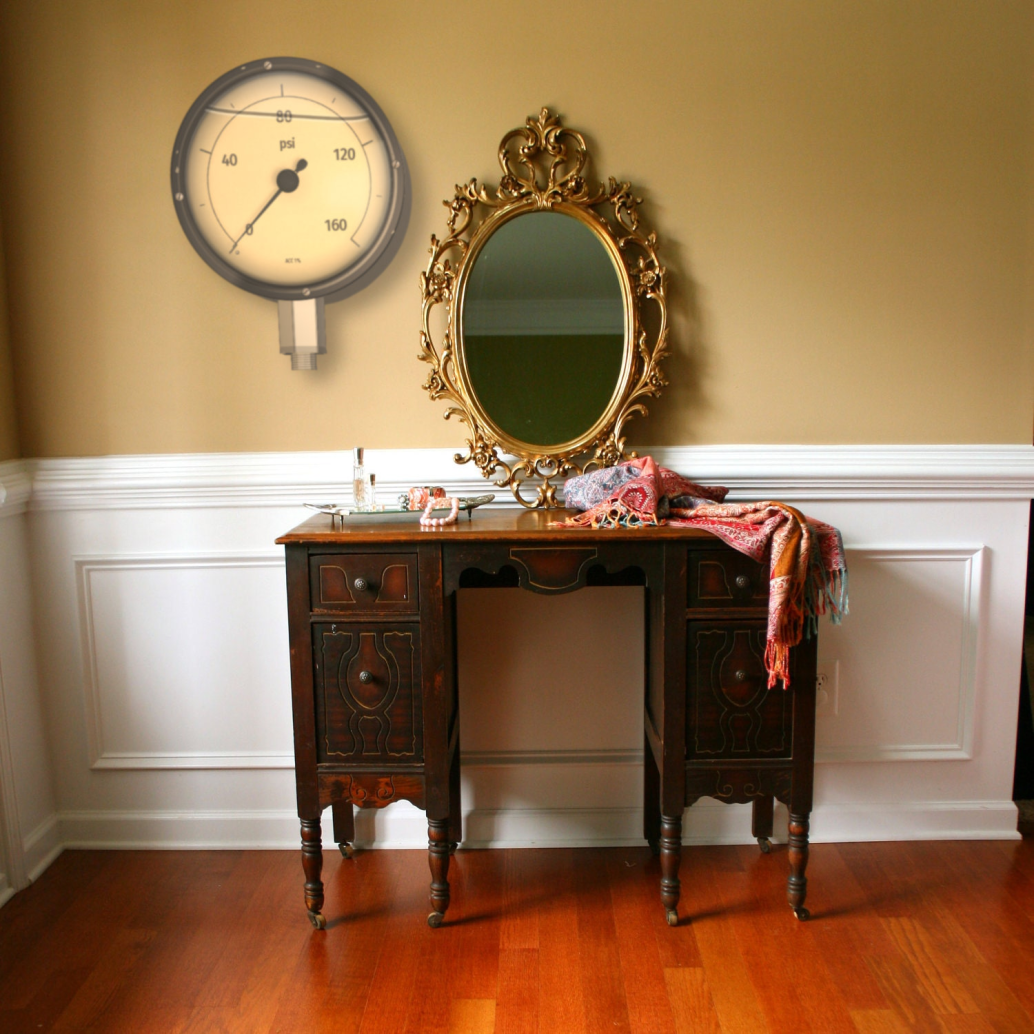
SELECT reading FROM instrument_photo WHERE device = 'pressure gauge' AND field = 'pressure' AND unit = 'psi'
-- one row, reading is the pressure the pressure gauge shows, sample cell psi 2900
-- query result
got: psi 0
